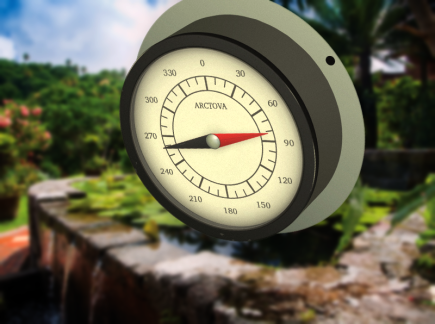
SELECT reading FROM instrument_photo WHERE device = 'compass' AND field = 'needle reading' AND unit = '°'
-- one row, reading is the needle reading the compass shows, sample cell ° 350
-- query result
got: ° 80
